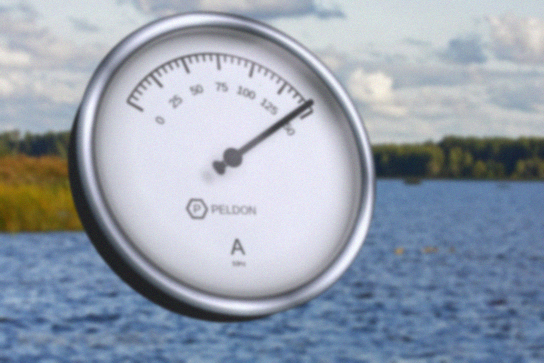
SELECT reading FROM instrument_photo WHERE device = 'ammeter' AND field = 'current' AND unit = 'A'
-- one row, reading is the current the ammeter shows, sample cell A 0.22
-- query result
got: A 145
